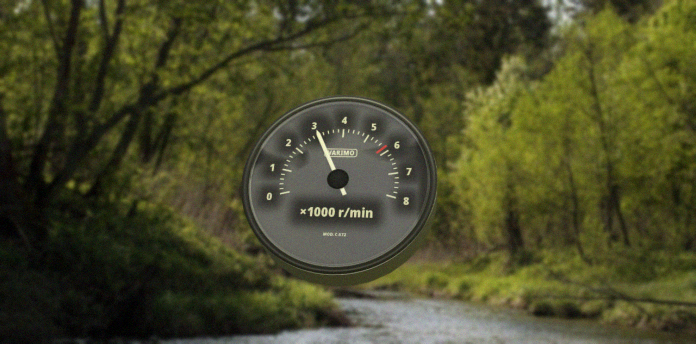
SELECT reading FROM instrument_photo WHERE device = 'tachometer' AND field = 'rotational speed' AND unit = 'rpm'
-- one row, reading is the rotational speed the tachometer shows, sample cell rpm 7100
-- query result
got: rpm 3000
